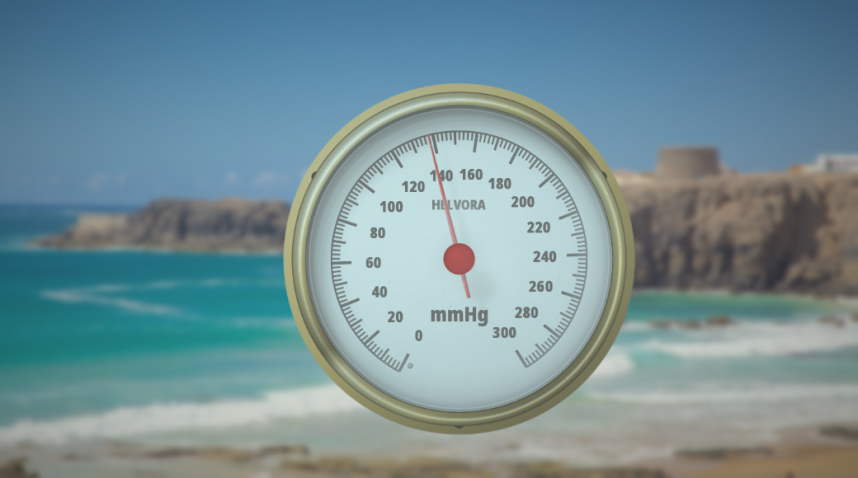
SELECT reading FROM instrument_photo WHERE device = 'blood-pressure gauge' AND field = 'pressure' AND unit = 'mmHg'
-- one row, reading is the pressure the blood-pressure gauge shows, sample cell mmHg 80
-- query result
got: mmHg 138
